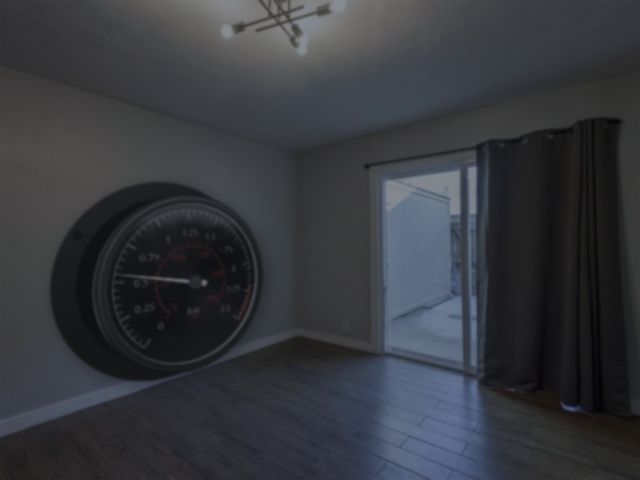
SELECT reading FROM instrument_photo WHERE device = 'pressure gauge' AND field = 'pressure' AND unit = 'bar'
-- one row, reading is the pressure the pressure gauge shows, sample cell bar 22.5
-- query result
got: bar 0.55
